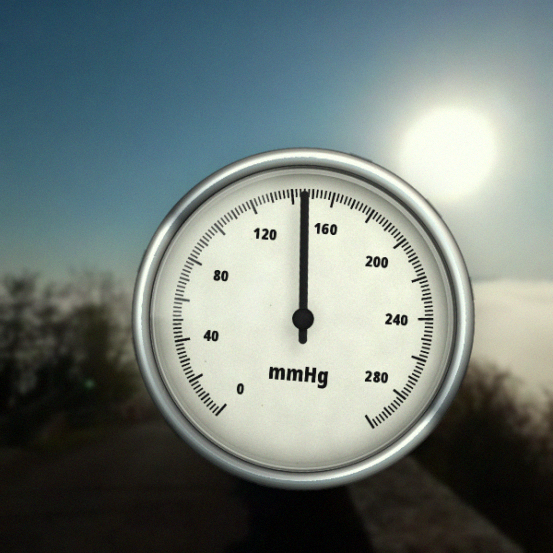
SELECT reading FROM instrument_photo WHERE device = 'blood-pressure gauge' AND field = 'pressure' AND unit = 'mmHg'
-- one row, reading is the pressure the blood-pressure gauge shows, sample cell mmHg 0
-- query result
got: mmHg 146
